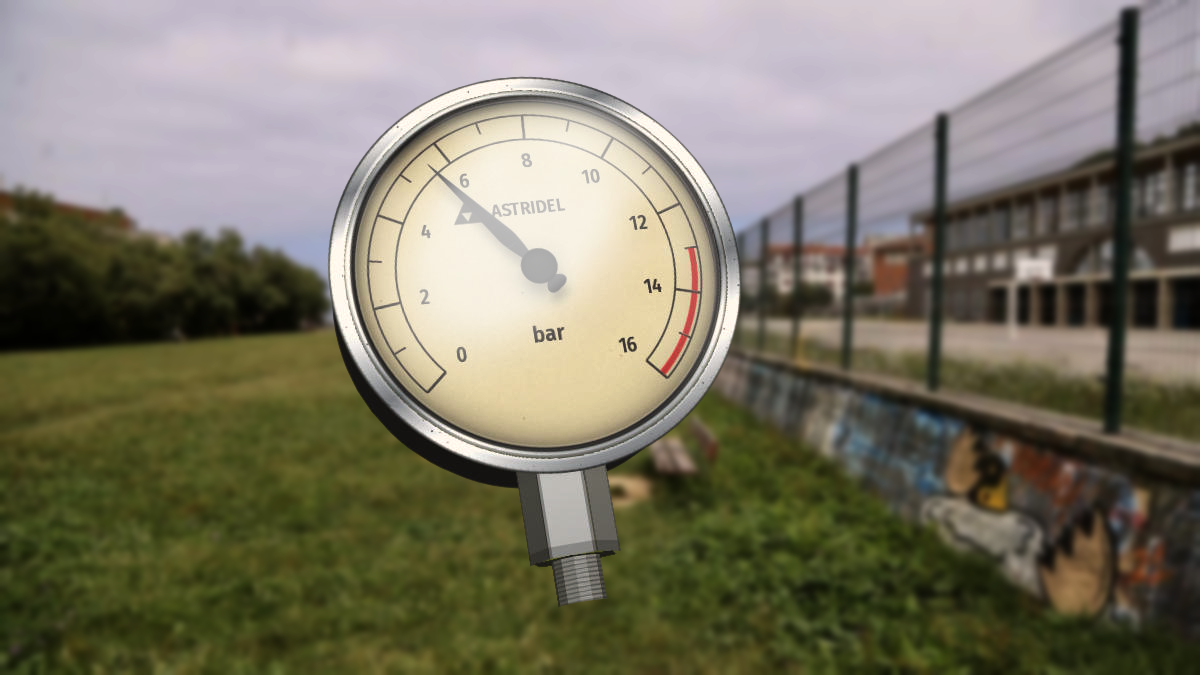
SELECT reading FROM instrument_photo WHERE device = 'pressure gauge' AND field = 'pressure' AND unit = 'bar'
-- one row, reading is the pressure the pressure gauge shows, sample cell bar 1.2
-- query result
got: bar 5.5
